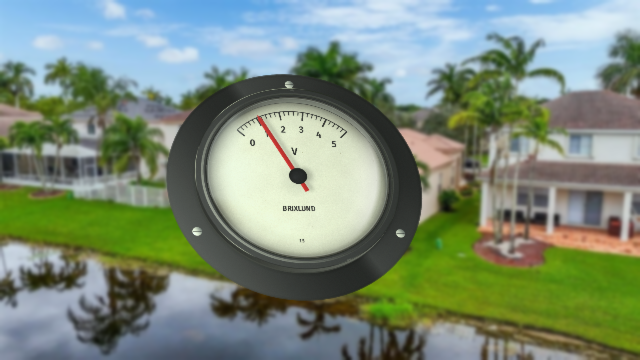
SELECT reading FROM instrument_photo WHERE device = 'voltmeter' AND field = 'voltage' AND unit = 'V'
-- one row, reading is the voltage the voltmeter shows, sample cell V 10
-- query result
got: V 1
